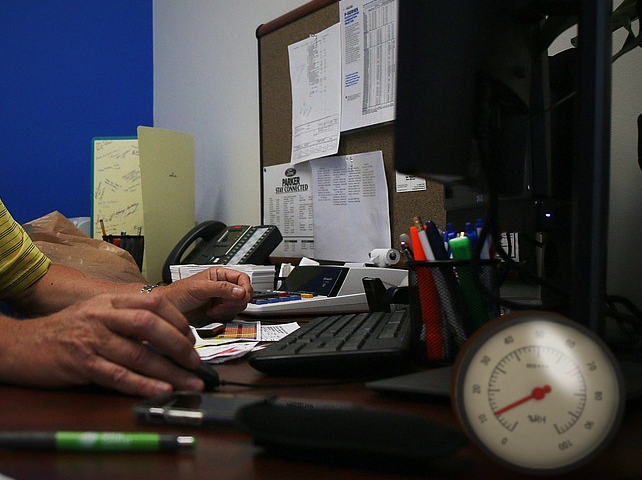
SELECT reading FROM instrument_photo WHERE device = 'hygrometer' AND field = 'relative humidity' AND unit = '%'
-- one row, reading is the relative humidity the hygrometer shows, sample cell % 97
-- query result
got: % 10
